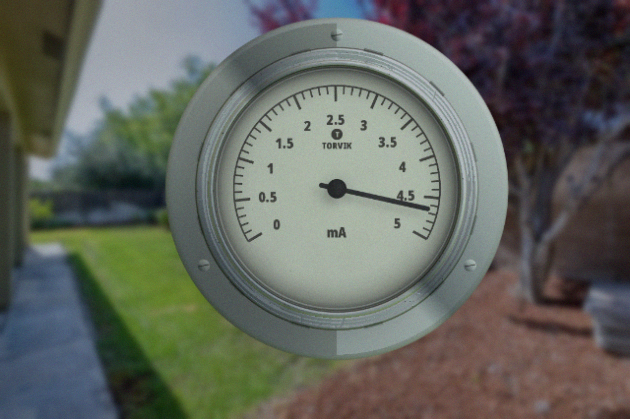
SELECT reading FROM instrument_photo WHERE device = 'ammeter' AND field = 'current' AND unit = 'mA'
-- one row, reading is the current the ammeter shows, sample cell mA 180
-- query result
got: mA 4.65
